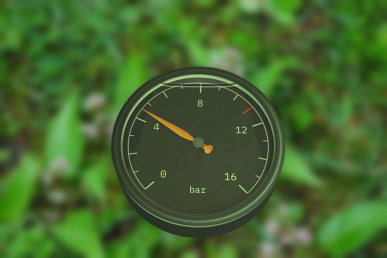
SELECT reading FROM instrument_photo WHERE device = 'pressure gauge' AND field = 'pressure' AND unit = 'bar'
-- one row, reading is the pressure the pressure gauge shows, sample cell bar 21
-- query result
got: bar 4.5
